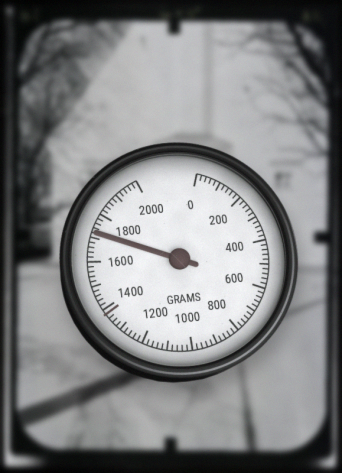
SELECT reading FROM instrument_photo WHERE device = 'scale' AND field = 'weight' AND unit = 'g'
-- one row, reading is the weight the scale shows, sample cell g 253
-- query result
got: g 1720
